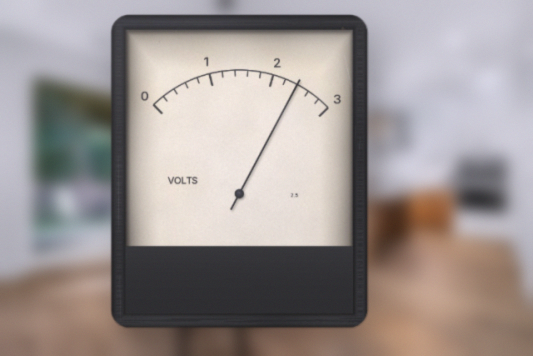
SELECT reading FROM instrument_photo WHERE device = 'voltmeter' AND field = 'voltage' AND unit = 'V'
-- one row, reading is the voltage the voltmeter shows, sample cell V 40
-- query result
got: V 2.4
